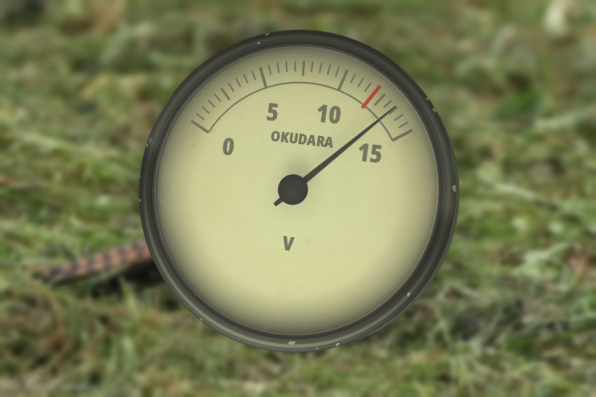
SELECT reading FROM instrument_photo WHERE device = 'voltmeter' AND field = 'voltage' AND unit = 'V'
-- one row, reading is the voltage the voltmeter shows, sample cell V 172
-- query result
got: V 13.5
